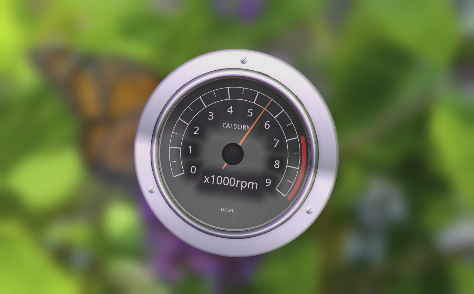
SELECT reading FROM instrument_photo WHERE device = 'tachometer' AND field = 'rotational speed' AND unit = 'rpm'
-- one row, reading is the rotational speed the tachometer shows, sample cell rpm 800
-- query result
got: rpm 5500
